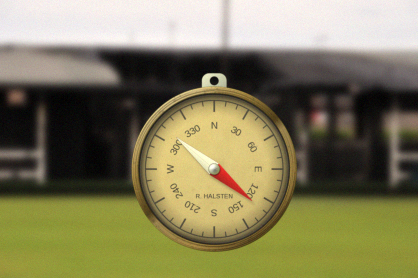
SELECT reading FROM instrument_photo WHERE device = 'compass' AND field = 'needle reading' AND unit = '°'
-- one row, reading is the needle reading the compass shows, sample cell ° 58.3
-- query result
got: ° 130
